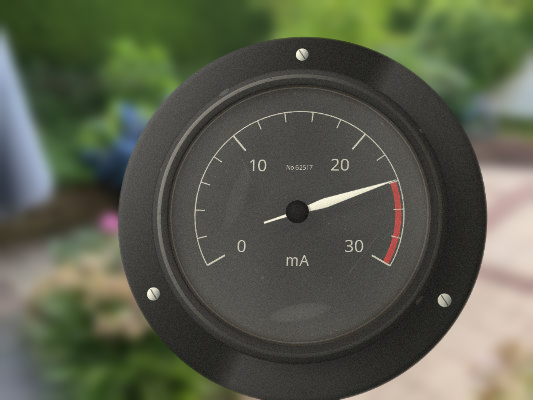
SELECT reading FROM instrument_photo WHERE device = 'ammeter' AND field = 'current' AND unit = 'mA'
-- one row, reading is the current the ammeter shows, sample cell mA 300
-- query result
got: mA 24
